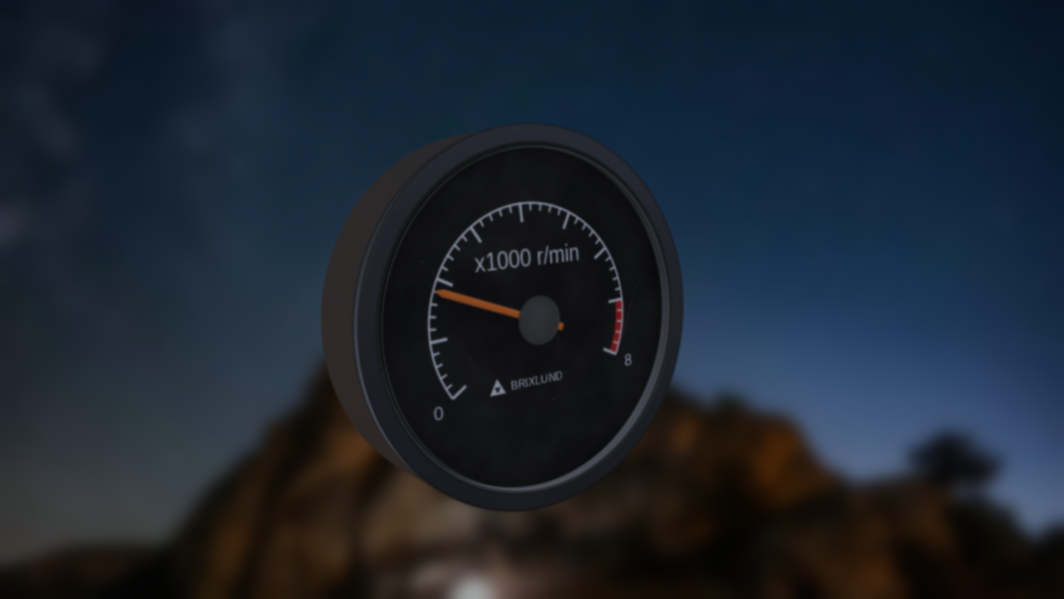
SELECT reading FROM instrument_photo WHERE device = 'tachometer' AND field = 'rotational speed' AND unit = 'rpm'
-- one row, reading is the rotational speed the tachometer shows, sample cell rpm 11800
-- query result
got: rpm 1800
